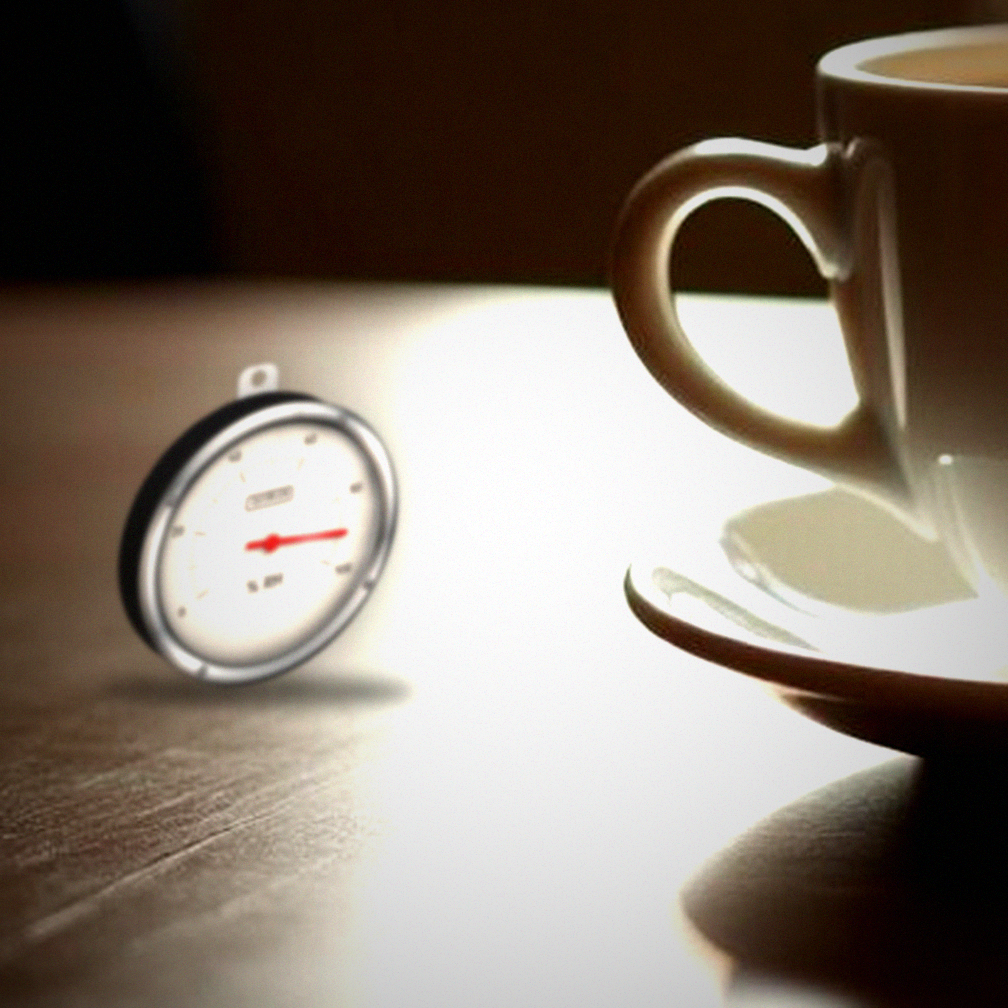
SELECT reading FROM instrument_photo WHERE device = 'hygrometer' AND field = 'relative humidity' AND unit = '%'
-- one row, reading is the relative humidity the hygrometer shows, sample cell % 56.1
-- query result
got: % 90
